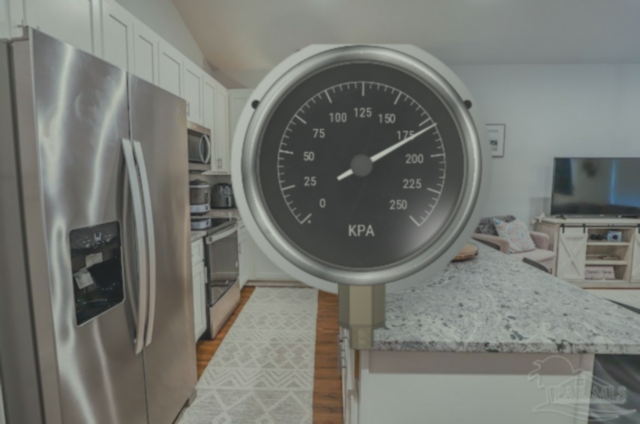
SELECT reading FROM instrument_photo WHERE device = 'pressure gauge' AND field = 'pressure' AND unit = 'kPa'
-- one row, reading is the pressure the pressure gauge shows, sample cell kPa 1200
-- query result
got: kPa 180
